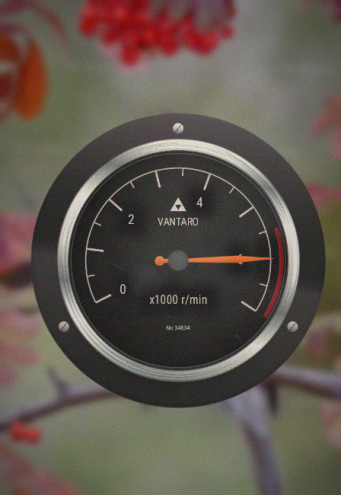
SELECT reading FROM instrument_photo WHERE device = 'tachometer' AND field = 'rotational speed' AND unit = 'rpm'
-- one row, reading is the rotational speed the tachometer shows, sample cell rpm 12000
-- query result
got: rpm 6000
